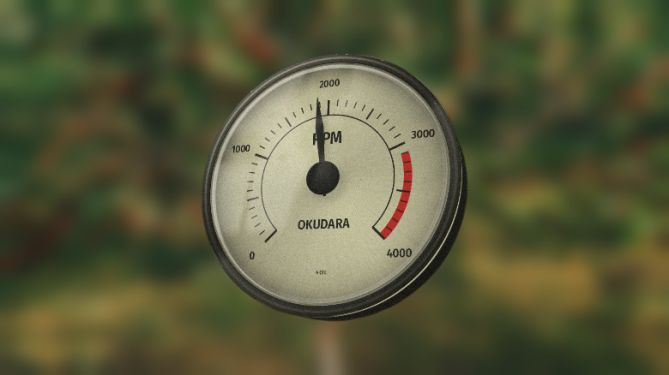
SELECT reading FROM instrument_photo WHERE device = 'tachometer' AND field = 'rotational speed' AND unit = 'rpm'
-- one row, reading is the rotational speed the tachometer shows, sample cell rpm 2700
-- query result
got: rpm 1900
